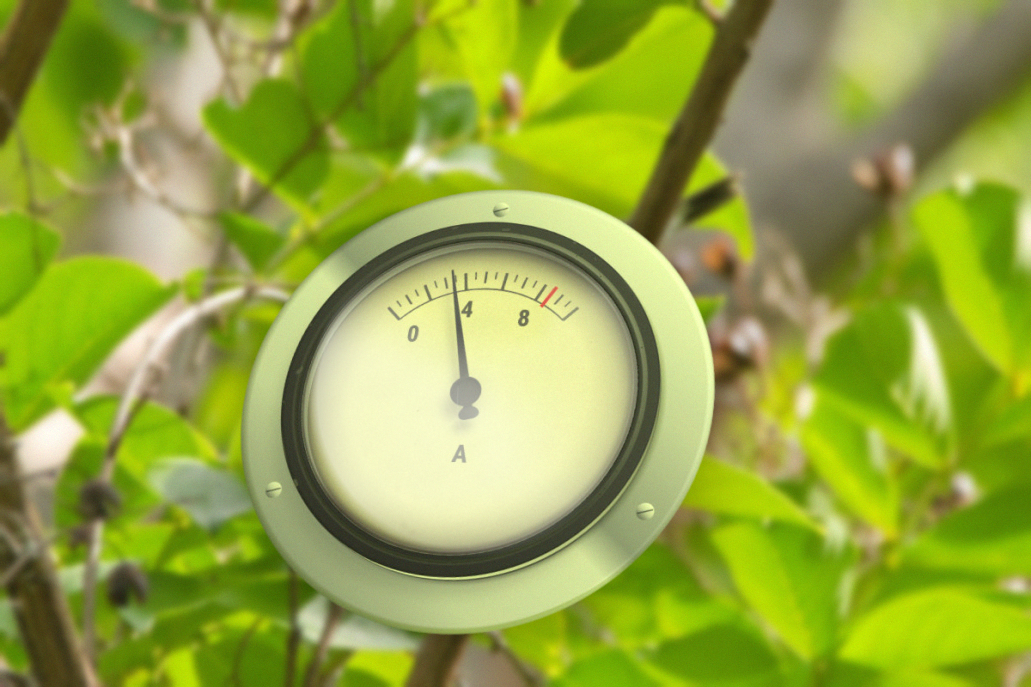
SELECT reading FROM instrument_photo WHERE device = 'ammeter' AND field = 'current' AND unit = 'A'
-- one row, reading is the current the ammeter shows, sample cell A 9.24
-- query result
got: A 3.5
